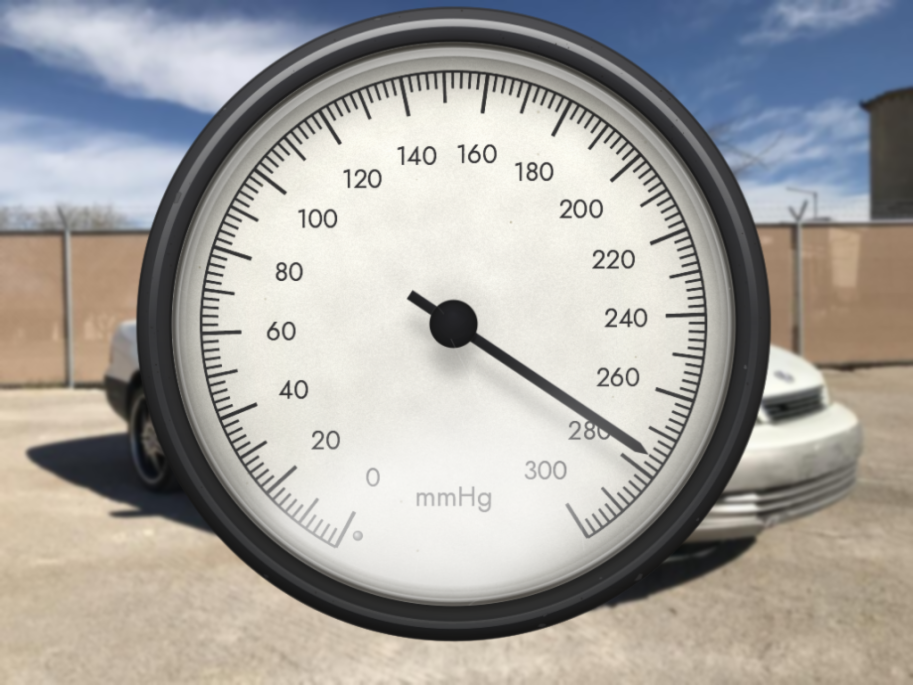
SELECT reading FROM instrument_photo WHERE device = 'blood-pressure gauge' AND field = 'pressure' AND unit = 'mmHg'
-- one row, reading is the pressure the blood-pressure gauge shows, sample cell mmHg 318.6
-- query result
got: mmHg 276
